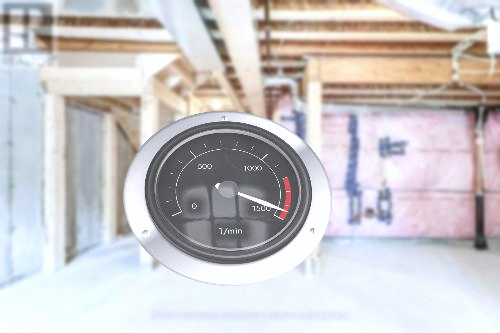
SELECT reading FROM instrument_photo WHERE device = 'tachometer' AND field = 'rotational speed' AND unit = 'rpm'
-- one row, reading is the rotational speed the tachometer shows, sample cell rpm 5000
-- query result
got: rpm 1450
